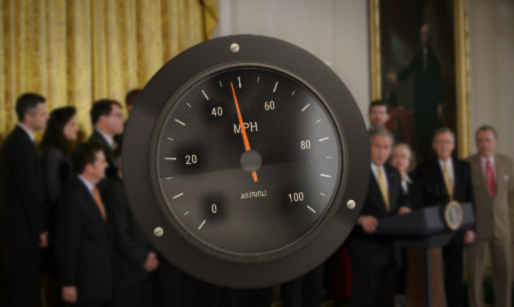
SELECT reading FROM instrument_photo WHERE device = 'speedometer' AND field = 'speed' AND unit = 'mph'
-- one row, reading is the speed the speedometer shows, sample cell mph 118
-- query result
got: mph 47.5
